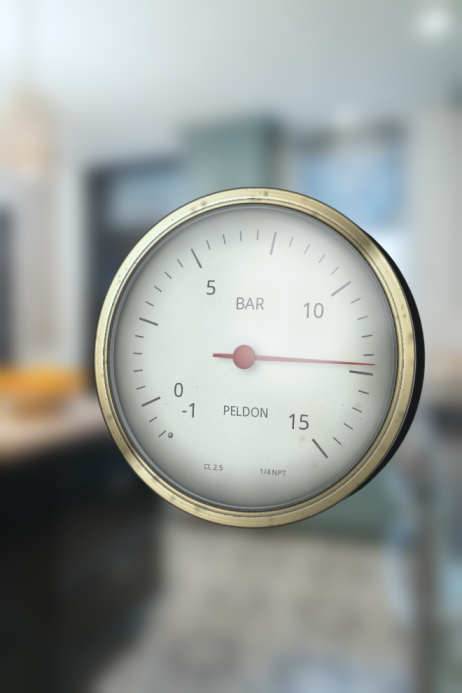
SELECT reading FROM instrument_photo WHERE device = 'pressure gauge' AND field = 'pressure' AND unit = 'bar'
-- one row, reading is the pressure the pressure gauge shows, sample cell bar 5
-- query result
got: bar 12.25
